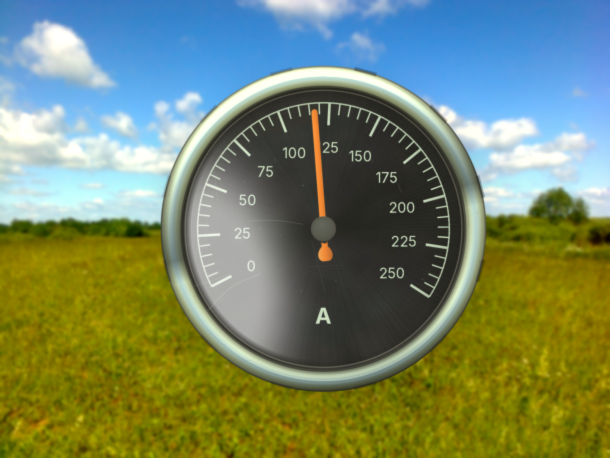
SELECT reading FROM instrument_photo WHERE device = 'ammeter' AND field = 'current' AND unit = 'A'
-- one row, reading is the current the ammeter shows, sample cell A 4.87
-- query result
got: A 117.5
